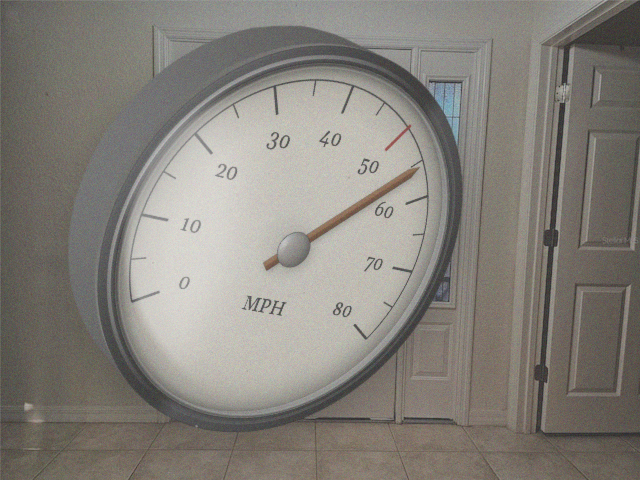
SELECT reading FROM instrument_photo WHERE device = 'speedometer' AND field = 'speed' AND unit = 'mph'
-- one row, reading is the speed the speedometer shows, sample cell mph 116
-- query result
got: mph 55
